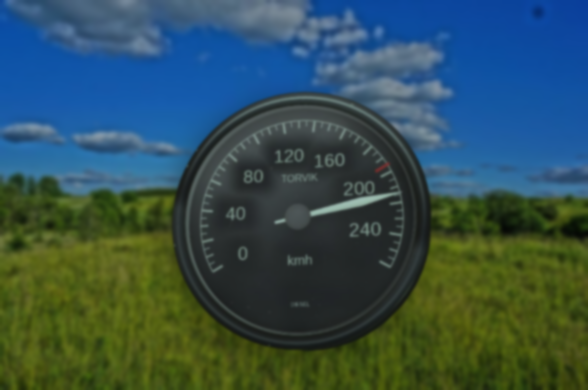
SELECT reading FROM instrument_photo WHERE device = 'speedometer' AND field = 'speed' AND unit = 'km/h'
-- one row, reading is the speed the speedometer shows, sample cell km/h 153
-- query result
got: km/h 215
